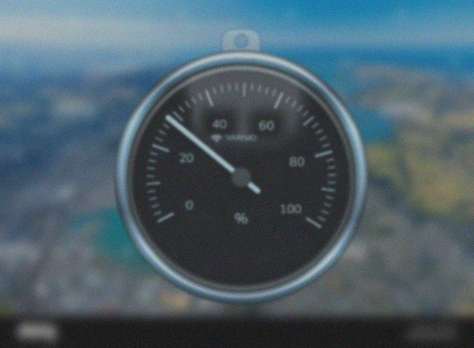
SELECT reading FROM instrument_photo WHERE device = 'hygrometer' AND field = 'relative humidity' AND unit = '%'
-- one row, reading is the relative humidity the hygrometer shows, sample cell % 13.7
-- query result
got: % 28
